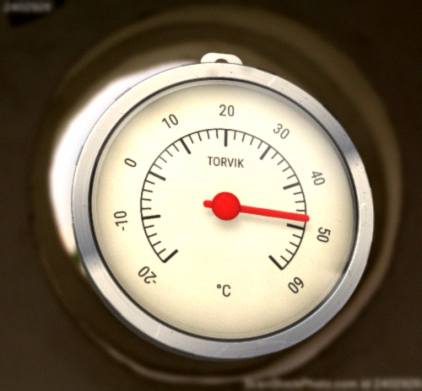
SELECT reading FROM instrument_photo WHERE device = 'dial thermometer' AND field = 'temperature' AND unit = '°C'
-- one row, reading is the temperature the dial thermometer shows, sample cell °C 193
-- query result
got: °C 48
